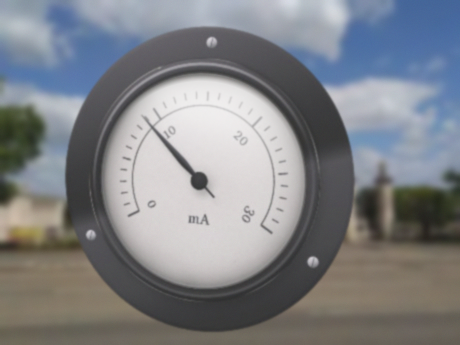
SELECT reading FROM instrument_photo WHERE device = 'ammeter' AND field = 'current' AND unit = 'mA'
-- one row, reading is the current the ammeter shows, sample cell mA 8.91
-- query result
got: mA 9
